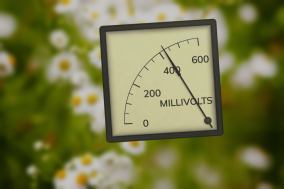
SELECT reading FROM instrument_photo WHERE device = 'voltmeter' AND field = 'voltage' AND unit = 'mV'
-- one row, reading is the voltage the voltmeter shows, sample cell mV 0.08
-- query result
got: mV 425
